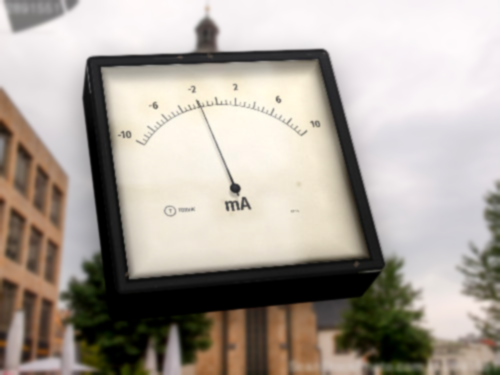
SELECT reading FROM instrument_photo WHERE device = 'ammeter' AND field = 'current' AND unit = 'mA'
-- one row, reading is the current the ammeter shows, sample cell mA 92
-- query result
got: mA -2
